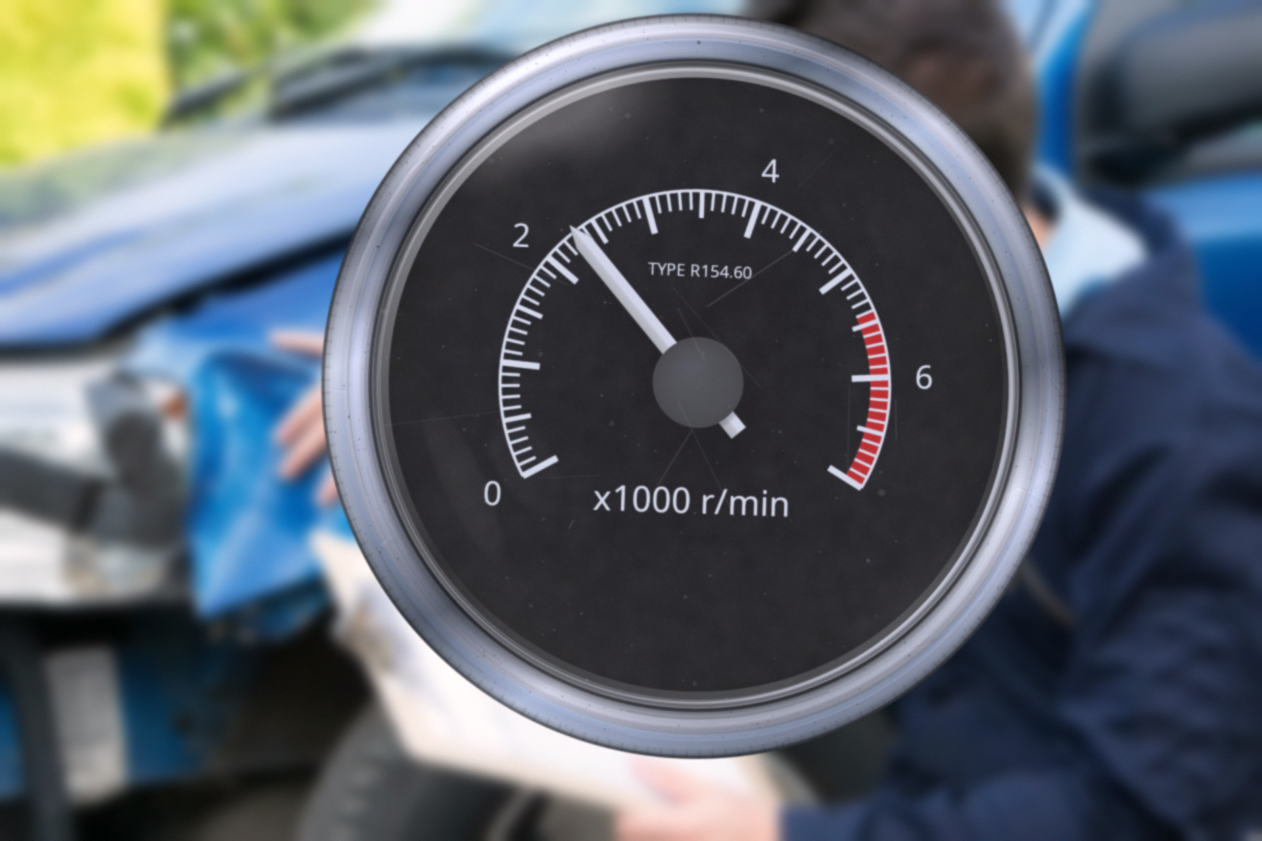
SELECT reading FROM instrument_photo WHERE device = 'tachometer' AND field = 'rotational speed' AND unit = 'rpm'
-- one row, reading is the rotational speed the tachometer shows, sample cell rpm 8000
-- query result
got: rpm 2300
